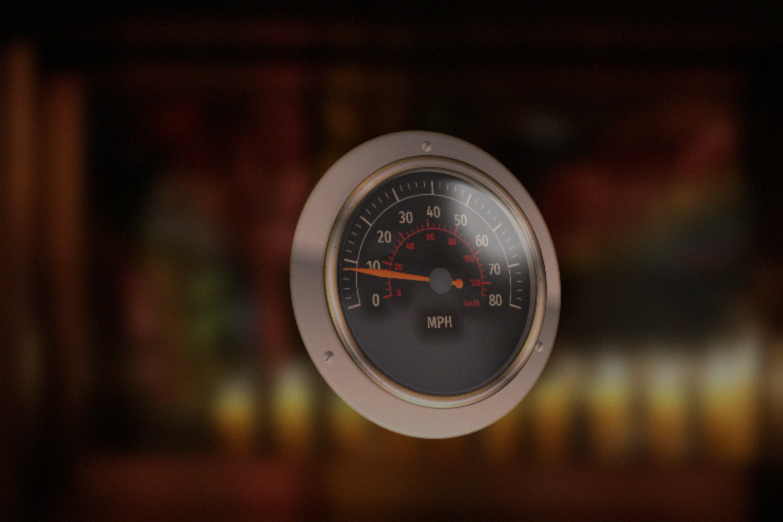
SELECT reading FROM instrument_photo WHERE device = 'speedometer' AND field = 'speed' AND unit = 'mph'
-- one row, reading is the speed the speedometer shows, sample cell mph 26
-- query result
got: mph 8
